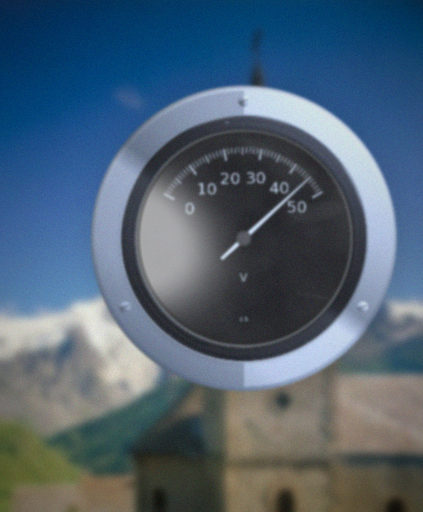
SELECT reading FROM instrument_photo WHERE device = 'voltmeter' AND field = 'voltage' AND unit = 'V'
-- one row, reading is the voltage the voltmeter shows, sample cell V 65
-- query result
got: V 45
